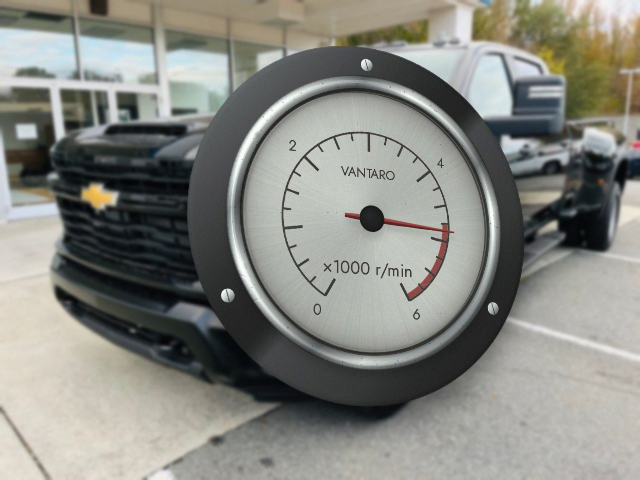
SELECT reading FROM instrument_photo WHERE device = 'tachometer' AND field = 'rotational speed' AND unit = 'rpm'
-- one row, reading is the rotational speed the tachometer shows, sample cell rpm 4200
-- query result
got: rpm 4875
